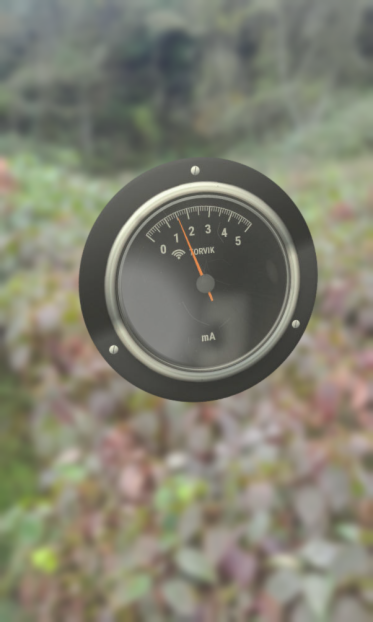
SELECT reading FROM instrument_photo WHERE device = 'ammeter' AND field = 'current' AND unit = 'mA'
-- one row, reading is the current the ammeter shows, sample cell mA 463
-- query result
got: mA 1.5
